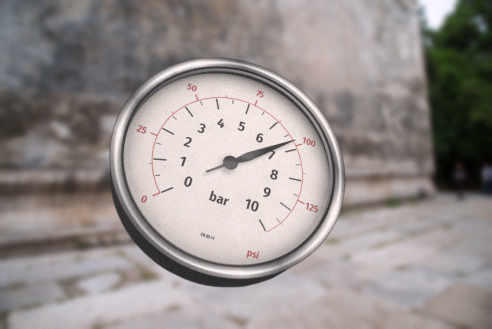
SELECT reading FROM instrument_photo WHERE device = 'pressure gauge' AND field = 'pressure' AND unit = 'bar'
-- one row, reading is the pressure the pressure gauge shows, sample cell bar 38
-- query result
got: bar 6.75
